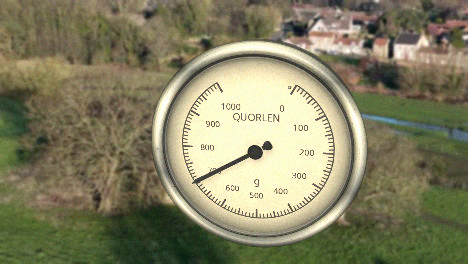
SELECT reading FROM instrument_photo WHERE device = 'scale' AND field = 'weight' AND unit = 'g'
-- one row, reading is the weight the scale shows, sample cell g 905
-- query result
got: g 700
